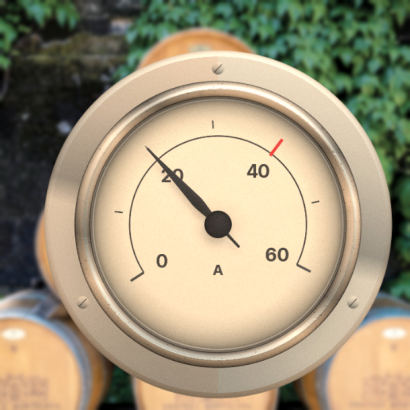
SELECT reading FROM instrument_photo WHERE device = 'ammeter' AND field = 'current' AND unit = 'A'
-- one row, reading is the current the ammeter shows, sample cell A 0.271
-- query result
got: A 20
